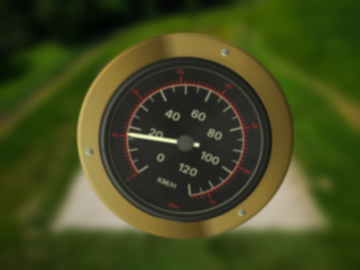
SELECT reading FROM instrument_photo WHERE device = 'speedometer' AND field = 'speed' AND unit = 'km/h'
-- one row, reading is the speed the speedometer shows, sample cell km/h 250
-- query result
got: km/h 17.5
